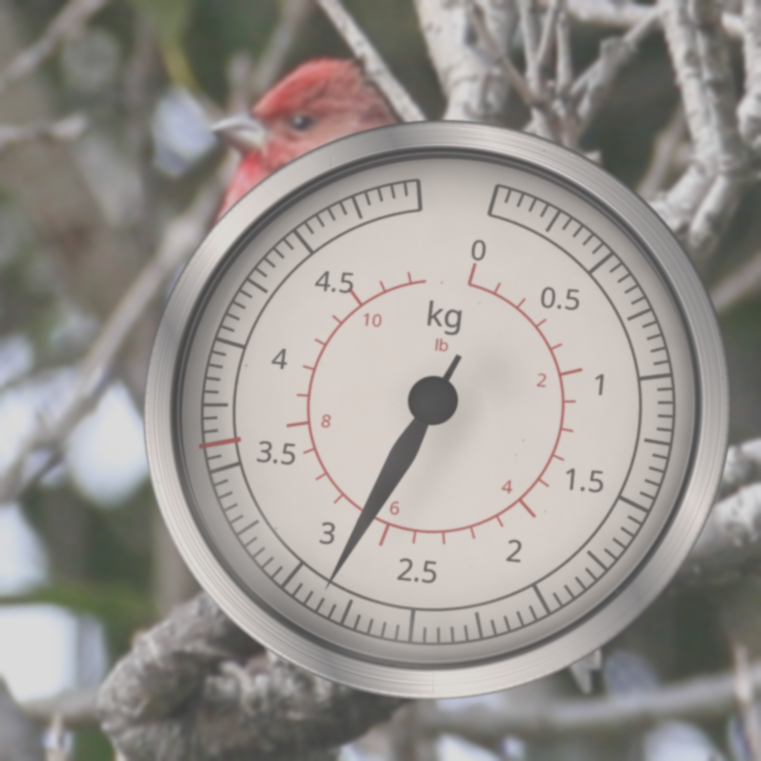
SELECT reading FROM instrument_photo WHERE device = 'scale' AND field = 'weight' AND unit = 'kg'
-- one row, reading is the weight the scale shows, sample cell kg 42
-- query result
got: kg 2.85
